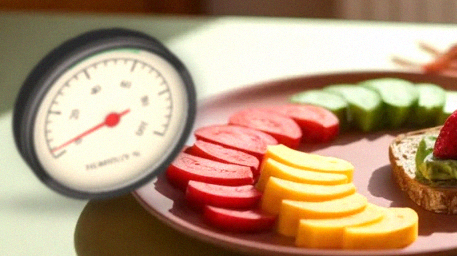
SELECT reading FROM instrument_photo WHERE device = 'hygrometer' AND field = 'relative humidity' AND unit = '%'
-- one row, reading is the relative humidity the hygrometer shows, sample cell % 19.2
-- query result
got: % 4
